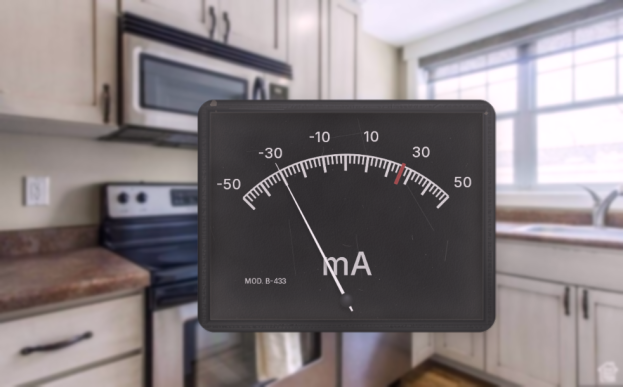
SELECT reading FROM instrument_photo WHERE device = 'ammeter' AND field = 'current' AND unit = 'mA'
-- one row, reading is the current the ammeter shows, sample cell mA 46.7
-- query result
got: mA -30
